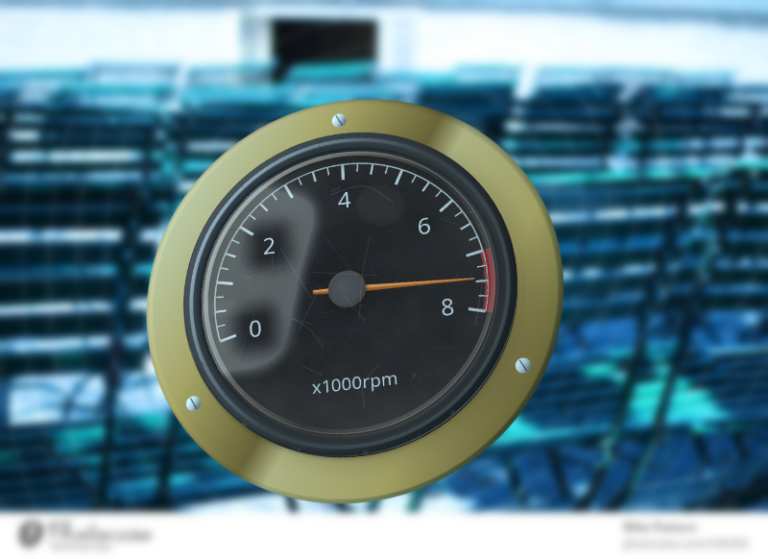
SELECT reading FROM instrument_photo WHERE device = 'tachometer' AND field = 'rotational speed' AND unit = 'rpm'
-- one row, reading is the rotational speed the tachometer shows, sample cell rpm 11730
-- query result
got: rpm 7500
